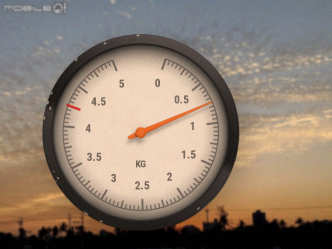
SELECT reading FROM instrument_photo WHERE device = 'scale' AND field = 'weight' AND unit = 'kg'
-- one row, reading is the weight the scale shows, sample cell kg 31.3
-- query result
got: kg 0.75
